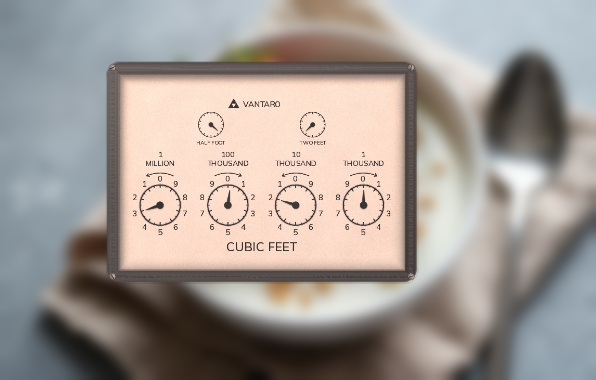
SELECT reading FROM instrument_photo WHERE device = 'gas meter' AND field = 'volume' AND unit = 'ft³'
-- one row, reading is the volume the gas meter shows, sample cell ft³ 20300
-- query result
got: ft³ 302000
